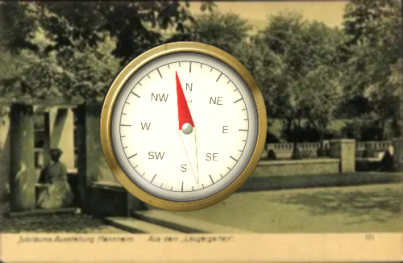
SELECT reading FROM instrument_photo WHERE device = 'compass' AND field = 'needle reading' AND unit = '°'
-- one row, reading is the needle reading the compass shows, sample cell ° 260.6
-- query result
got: ° 345
